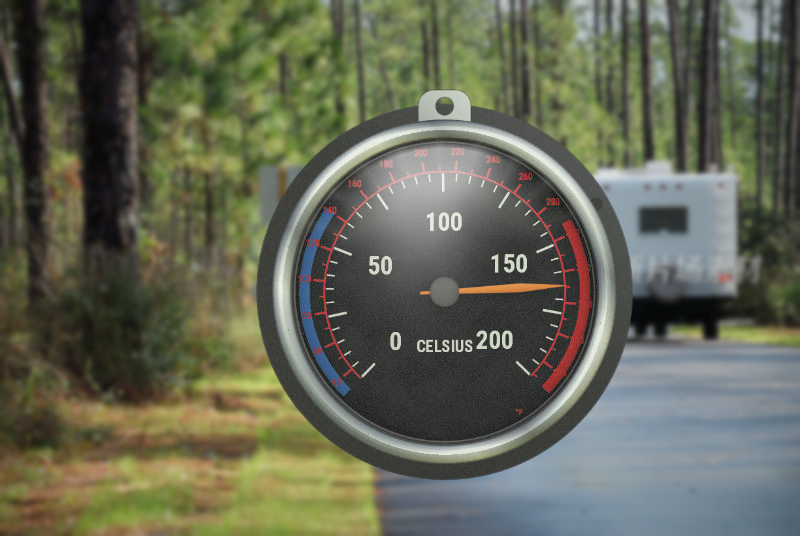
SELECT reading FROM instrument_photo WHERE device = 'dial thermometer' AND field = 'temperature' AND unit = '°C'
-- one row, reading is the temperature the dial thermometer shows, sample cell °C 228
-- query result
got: °C 165
